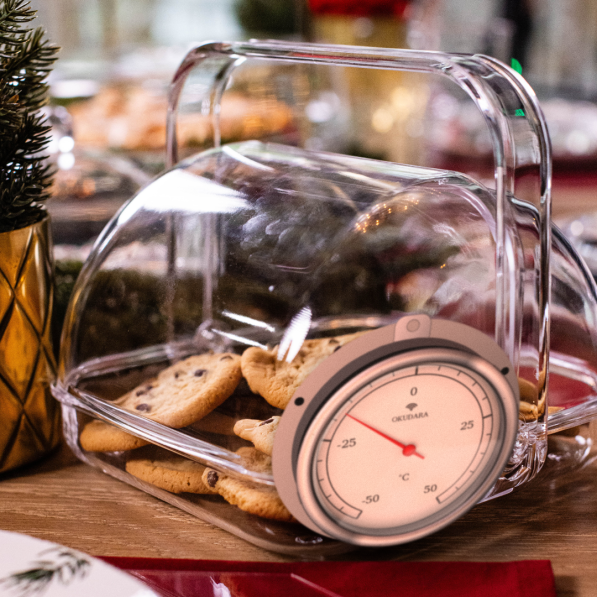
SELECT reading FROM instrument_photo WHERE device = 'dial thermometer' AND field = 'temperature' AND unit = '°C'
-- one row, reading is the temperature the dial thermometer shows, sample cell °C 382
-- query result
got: °C -17.5
